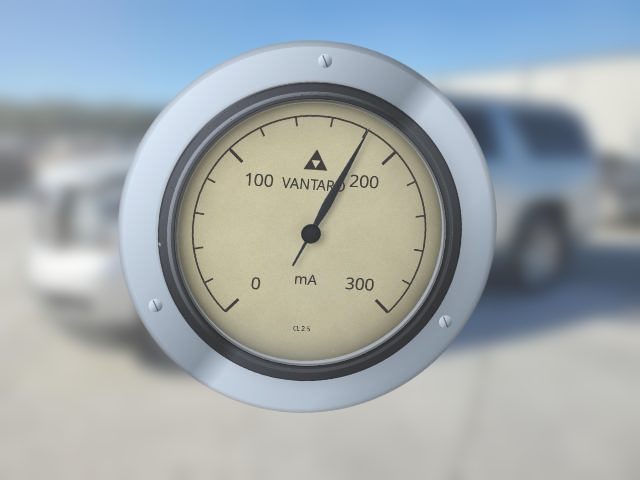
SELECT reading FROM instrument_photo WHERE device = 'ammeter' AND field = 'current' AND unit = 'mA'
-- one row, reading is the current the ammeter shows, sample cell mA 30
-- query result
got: mA 180
